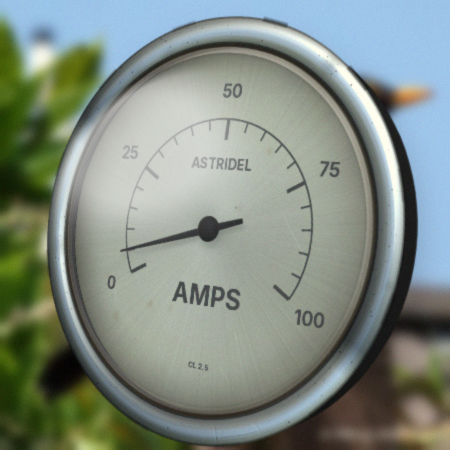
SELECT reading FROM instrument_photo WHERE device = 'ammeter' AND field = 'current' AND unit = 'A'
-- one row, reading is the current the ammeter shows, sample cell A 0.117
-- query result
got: A 5
